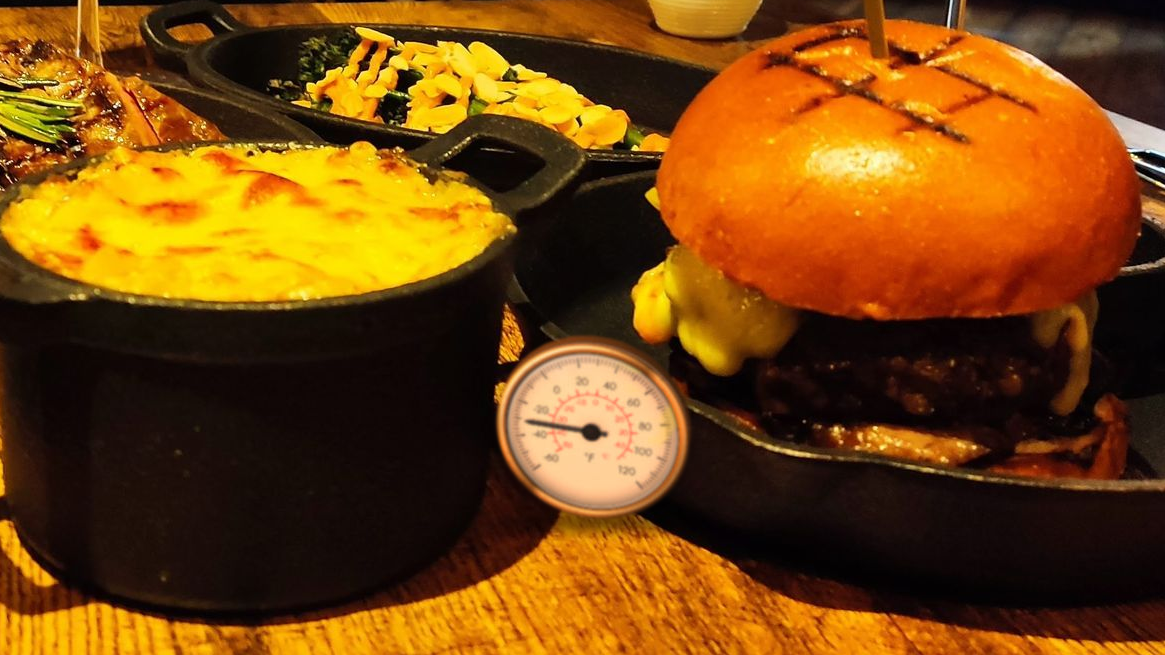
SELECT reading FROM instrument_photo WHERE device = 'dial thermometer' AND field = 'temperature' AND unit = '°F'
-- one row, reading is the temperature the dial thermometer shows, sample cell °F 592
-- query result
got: °F -30
